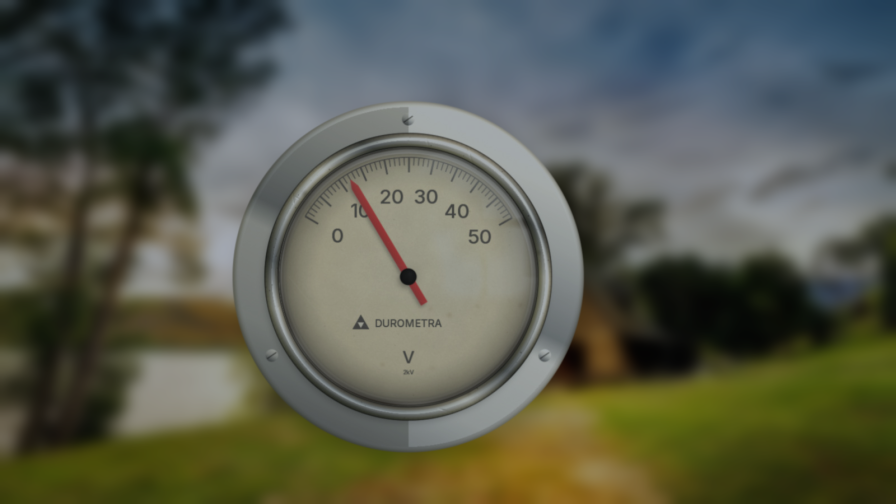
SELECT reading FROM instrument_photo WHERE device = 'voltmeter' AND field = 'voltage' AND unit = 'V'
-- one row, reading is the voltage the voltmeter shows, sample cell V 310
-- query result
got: V 12
